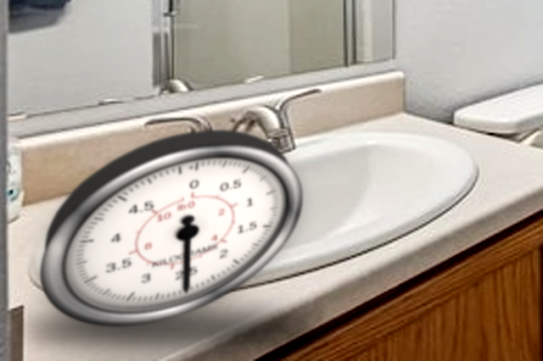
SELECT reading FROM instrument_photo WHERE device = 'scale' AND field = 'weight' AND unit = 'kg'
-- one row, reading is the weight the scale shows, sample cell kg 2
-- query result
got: kg 2.5
